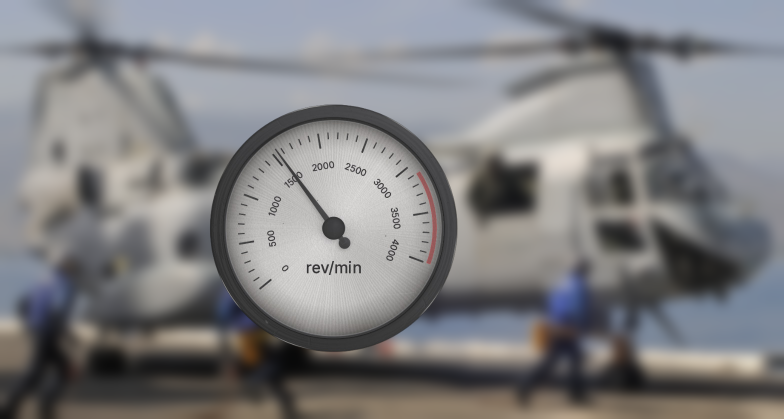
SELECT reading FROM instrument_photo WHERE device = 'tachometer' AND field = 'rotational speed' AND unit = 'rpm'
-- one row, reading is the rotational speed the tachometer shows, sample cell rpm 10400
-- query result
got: rpm 1550
